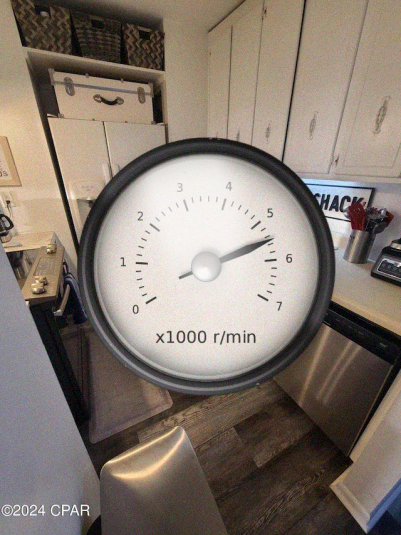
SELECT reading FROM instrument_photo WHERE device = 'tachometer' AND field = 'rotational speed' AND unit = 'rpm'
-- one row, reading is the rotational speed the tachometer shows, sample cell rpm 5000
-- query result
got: rpm 5500
